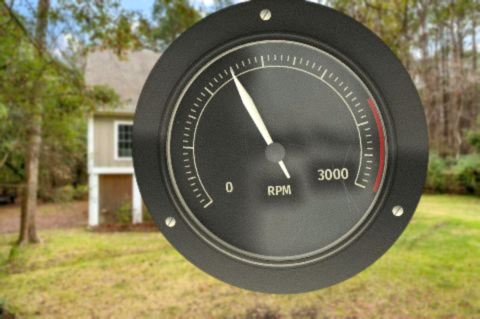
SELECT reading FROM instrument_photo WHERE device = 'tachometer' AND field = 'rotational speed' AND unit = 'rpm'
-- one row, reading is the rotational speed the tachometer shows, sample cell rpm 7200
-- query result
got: rpm 1250
